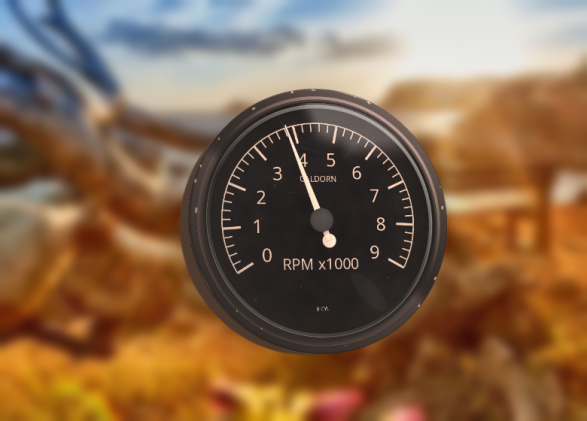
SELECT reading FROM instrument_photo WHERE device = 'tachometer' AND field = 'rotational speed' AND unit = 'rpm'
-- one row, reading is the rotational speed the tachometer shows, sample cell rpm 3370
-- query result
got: rpm 3800
